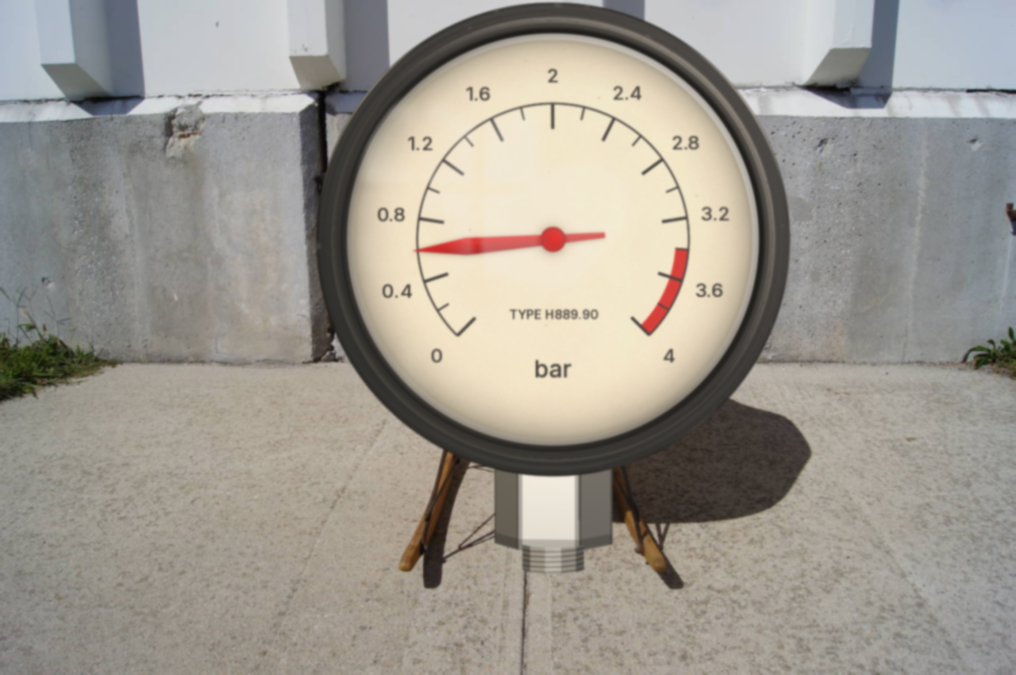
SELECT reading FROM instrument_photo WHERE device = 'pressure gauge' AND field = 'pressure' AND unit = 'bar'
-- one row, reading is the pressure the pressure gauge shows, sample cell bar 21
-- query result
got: bar 0.6
